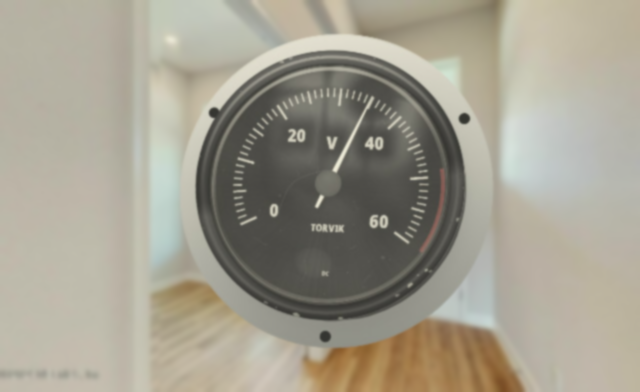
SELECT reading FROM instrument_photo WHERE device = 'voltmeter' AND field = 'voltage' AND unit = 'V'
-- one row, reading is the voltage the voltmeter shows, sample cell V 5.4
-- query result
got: V 35
